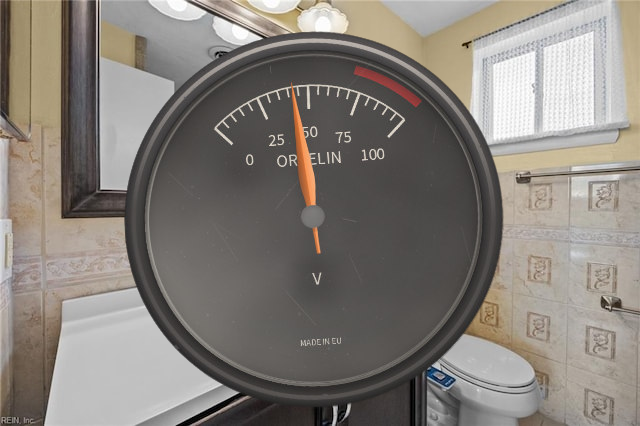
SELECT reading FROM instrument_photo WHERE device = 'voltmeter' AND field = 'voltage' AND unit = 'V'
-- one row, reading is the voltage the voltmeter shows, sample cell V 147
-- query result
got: V 42.5
